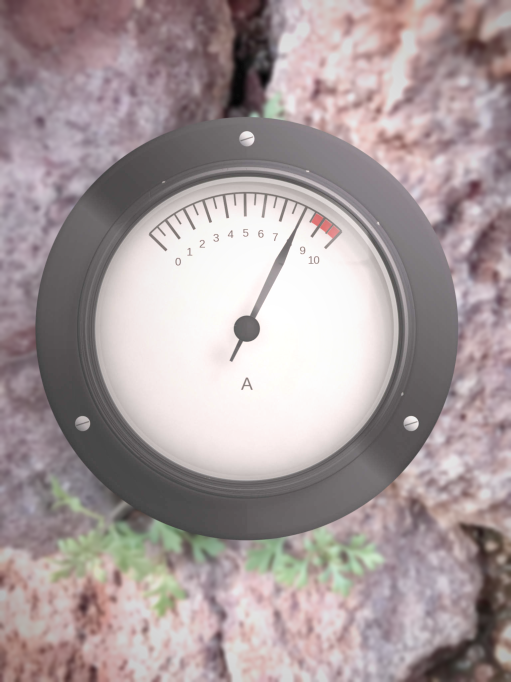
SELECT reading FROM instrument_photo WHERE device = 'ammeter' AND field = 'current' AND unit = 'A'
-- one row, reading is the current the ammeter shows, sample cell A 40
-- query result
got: A 8
